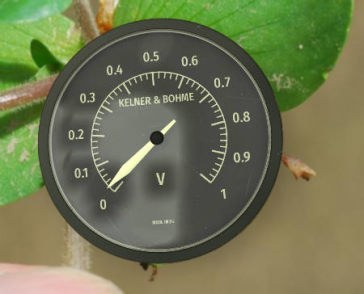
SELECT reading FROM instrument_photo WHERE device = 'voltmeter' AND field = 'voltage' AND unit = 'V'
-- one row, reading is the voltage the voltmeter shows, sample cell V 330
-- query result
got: V 0.02
